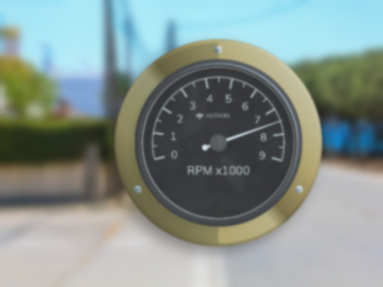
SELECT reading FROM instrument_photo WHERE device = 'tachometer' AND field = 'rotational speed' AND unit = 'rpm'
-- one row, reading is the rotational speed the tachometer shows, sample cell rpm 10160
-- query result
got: rpm 7500
